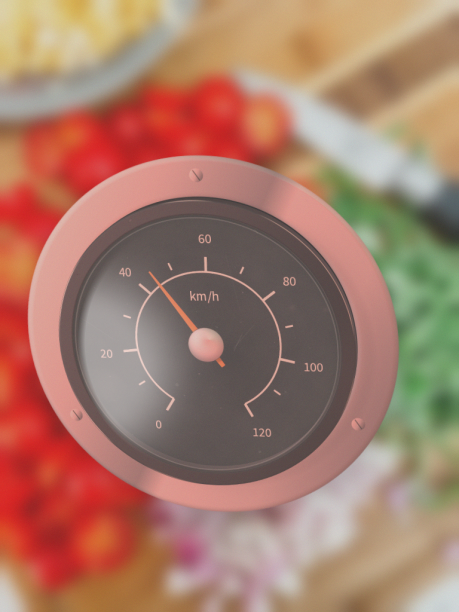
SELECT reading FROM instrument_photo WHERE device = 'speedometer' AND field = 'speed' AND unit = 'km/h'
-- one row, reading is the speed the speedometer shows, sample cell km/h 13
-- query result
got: km/h 45
